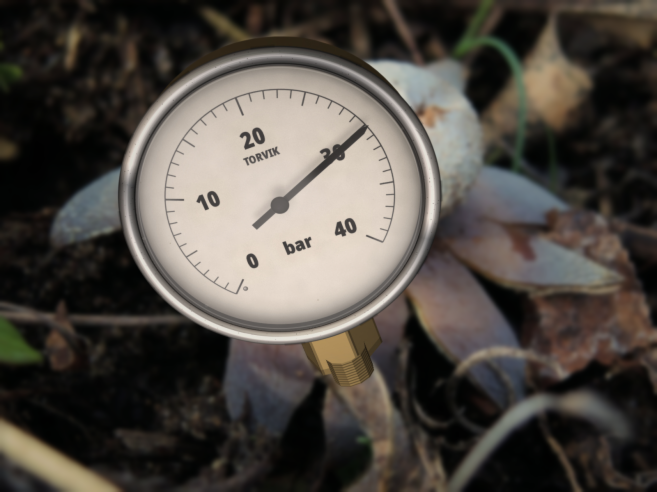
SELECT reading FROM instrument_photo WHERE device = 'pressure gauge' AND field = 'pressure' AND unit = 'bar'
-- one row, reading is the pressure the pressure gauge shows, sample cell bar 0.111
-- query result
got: bar 30
